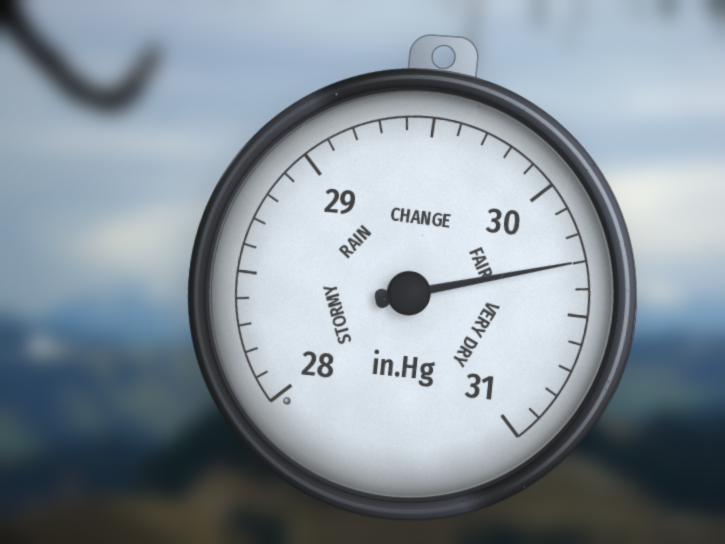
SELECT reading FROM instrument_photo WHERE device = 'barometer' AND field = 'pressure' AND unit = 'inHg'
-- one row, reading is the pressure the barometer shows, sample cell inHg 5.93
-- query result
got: inHg 30.3
